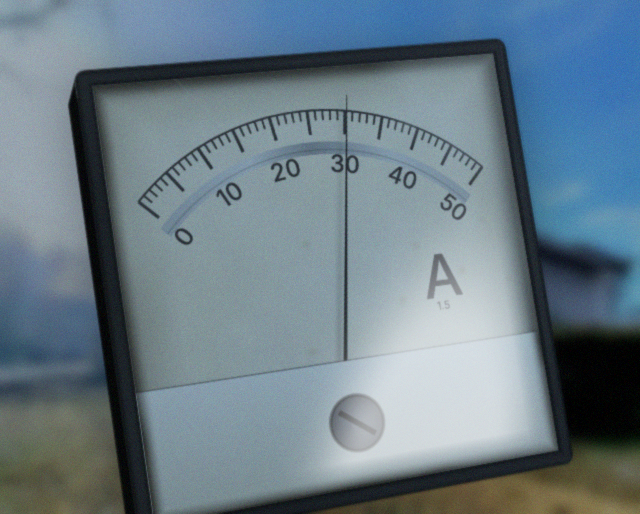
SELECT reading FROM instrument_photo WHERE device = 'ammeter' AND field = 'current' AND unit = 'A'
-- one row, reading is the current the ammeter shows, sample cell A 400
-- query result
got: A 30
